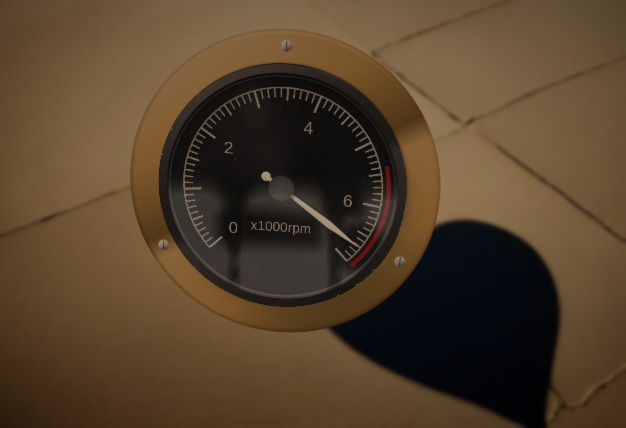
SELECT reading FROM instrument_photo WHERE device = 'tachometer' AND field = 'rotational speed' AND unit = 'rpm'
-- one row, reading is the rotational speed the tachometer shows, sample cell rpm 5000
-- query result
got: rpm 6700
